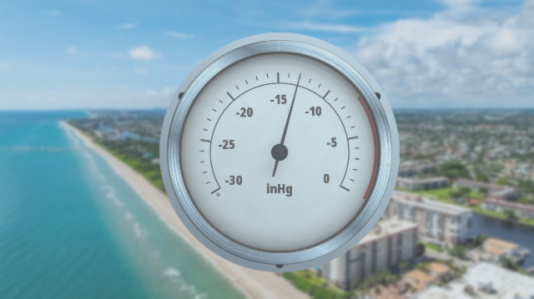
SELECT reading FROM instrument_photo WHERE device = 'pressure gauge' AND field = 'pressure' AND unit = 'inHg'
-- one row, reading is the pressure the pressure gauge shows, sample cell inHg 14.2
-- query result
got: inHg -13
